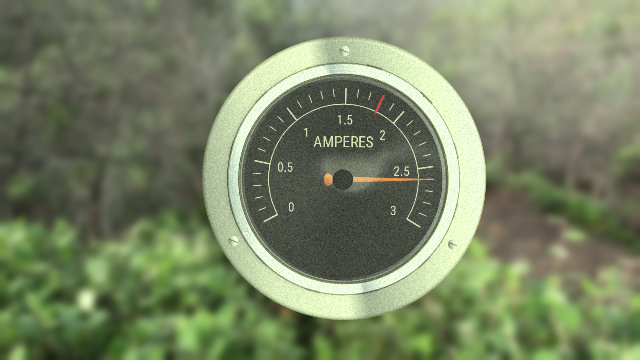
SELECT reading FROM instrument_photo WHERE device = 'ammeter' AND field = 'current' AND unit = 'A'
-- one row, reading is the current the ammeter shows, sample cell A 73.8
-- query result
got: A 2.6
